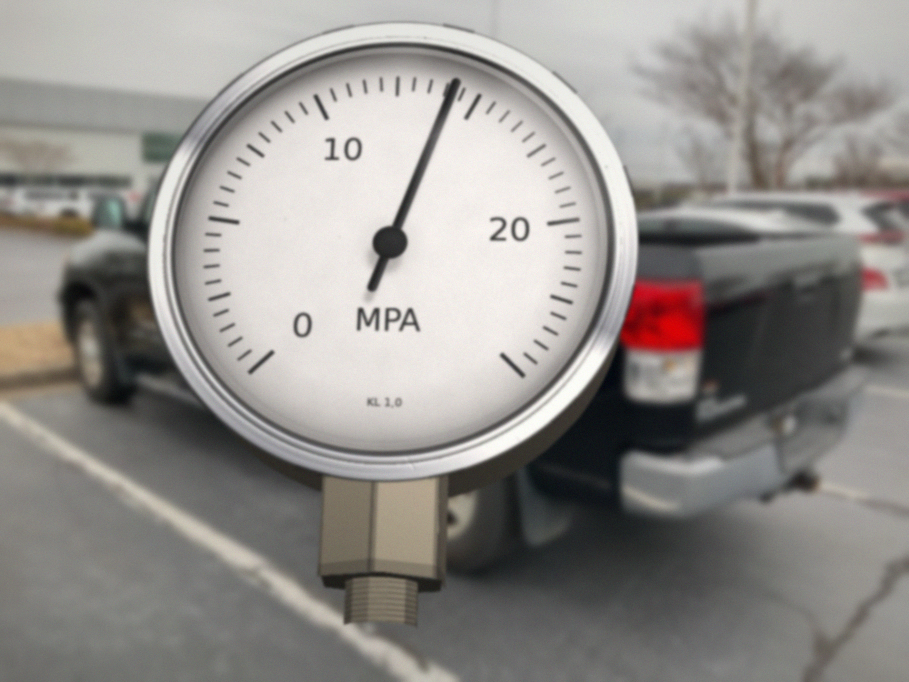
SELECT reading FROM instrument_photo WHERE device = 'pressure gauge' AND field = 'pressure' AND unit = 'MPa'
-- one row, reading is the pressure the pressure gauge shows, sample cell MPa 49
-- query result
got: MPa 14.25
